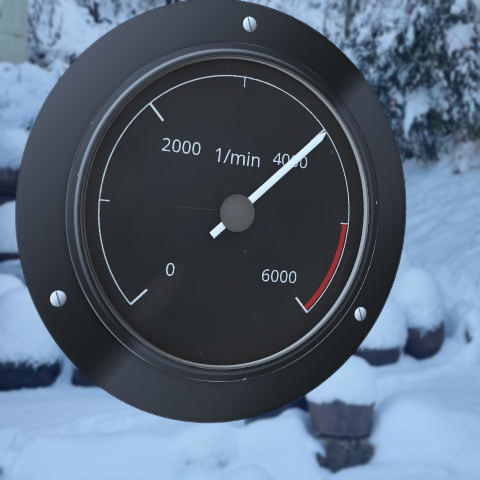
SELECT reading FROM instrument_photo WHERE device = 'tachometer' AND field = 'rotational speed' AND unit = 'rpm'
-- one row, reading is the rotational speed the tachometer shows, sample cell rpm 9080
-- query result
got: rpm 4000
